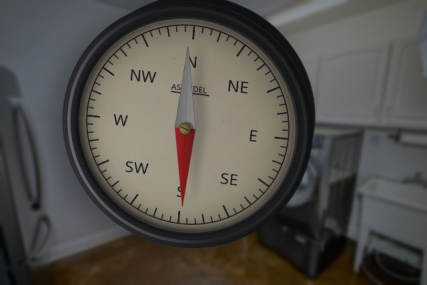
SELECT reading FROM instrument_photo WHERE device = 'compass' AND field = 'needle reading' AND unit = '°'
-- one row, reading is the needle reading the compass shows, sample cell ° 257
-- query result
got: ° 177.5
